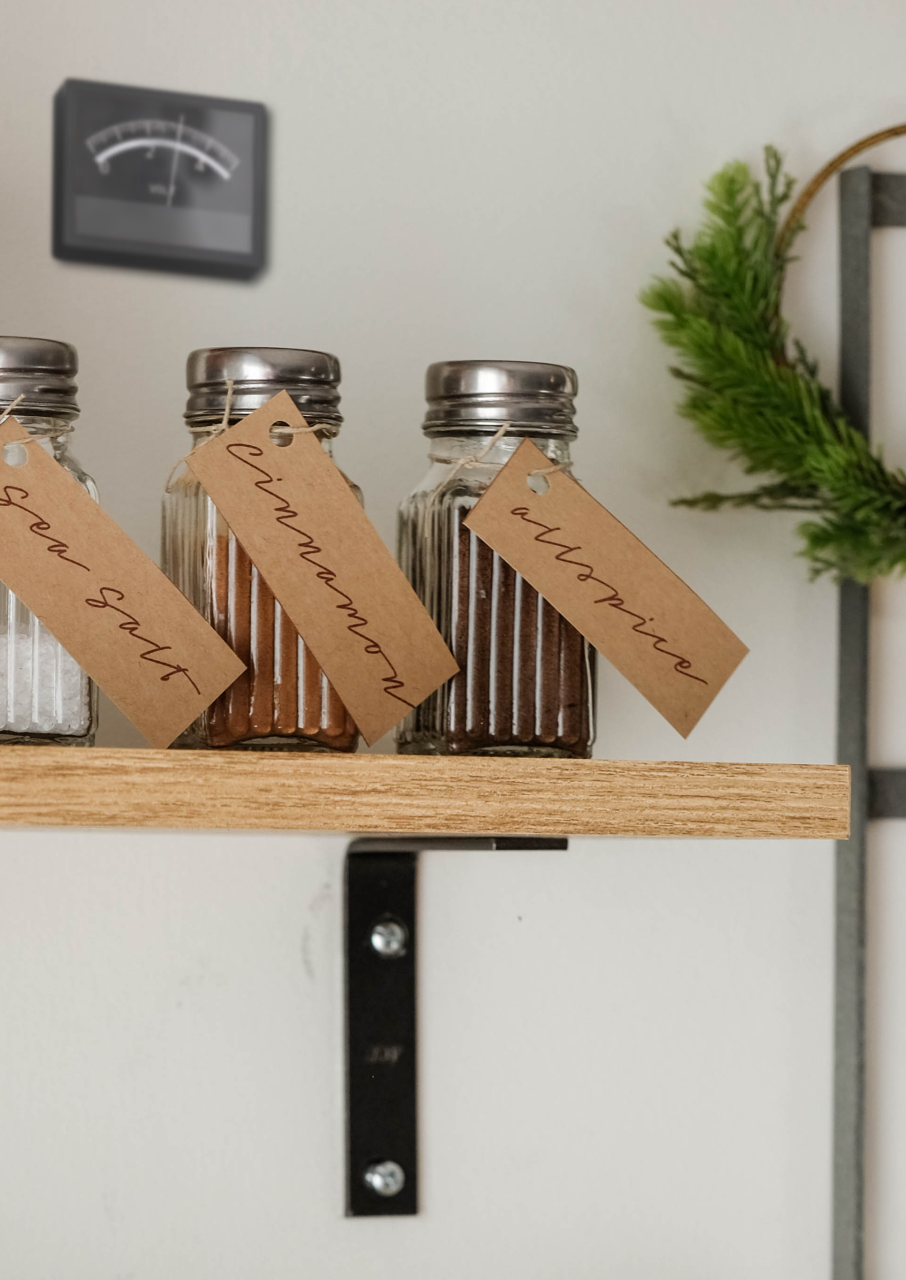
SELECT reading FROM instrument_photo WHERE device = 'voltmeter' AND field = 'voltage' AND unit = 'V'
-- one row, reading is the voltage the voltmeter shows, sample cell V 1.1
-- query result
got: V 3
